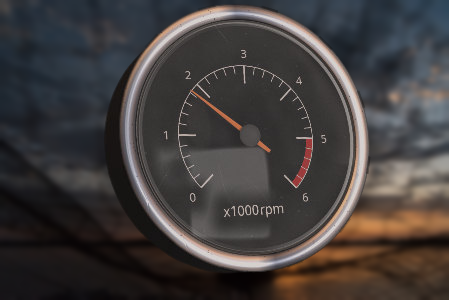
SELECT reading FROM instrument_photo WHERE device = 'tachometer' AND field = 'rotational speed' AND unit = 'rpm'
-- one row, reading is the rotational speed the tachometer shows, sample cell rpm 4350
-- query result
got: rpm 1800
